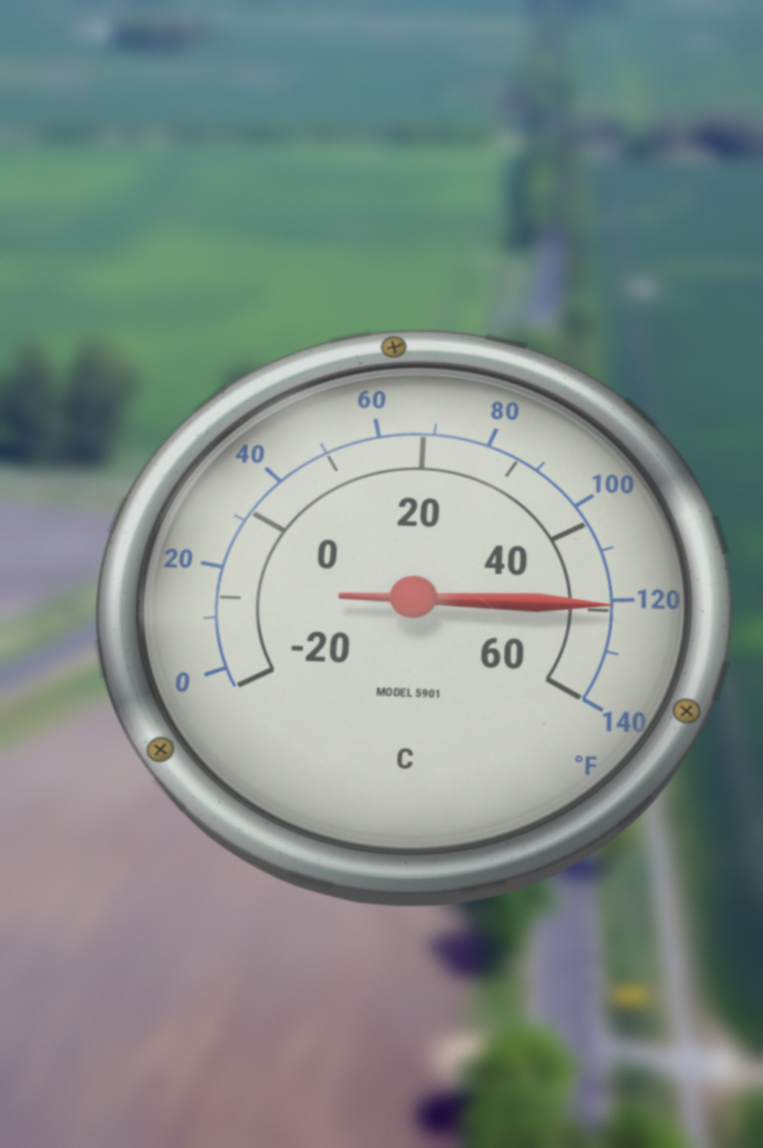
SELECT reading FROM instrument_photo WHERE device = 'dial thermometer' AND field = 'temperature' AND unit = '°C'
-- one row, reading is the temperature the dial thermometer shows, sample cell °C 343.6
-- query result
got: °C 50
